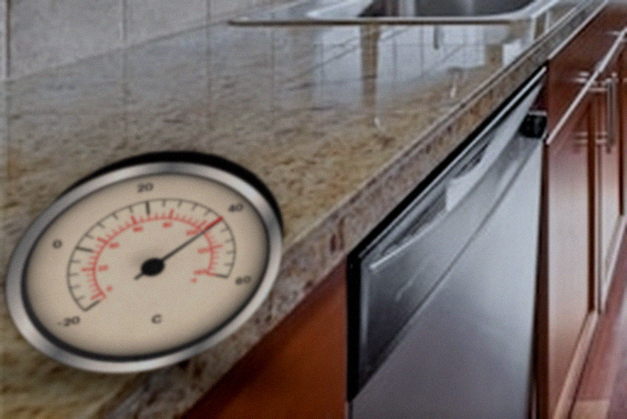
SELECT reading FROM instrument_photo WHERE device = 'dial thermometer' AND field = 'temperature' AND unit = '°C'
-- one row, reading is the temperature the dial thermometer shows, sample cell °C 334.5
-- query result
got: °C 40
